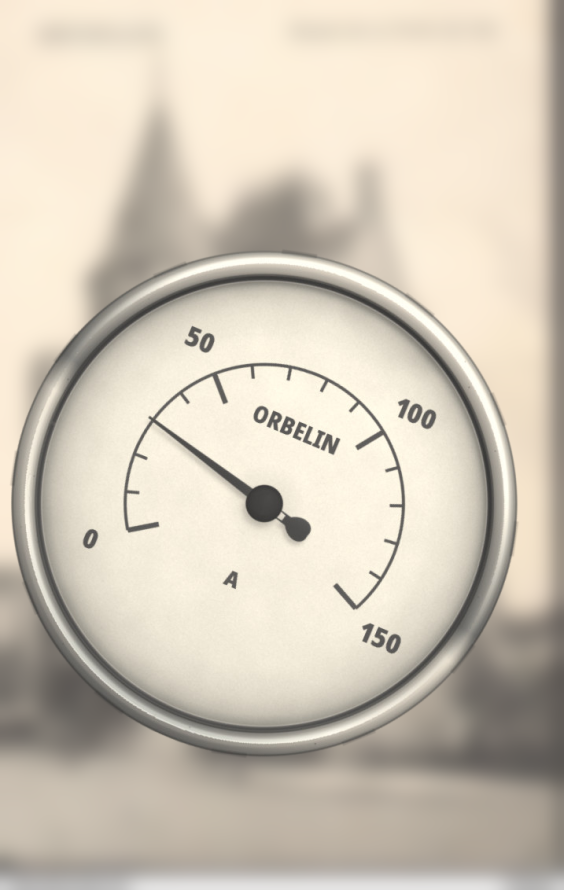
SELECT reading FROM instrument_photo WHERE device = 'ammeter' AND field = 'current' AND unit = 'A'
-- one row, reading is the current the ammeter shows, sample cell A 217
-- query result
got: A 30
